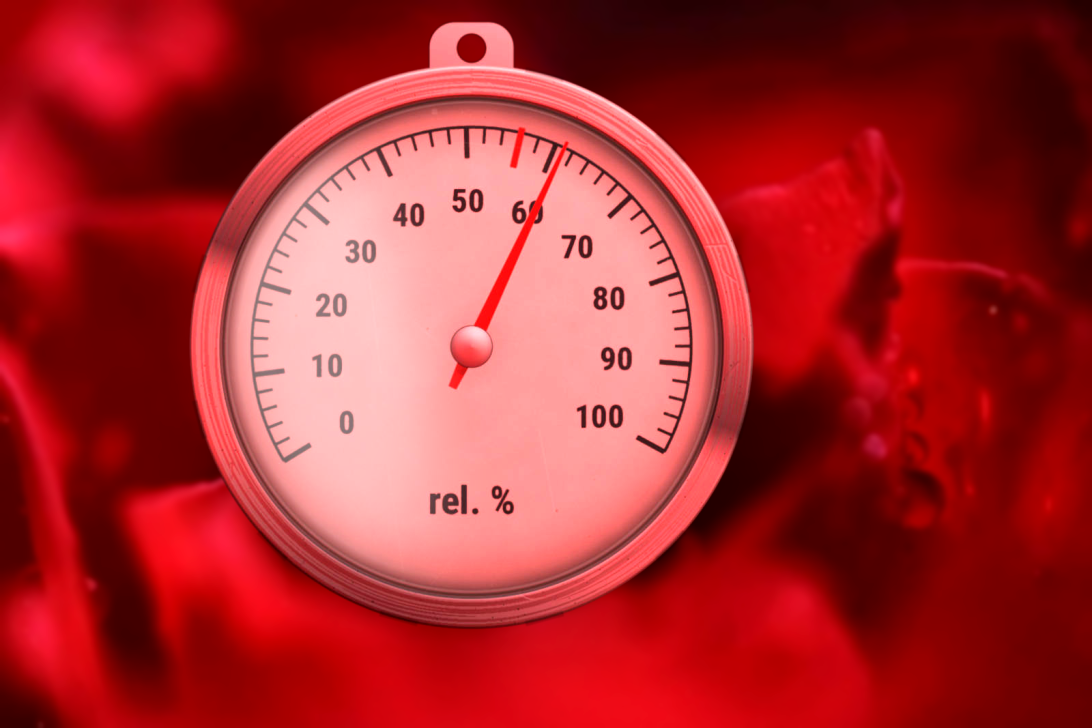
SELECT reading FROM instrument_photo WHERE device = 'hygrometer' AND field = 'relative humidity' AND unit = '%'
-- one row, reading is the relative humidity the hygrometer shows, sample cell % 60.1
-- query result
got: % 61
